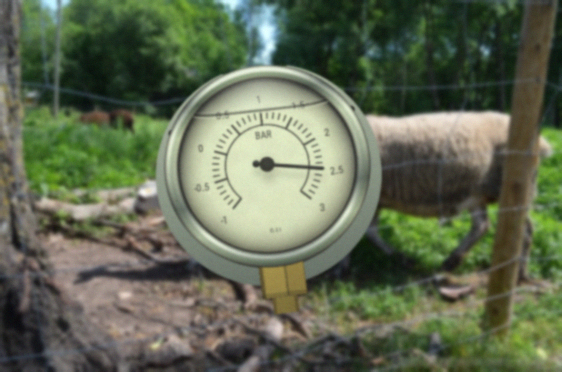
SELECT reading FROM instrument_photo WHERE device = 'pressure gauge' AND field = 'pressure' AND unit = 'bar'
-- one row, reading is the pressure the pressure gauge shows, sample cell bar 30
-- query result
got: bar 2.5
